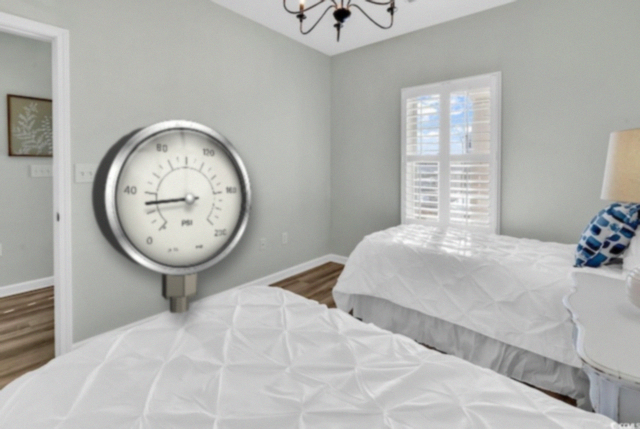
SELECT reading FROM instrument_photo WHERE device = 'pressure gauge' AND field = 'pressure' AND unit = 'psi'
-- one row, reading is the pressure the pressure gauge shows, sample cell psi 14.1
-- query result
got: psi 30
